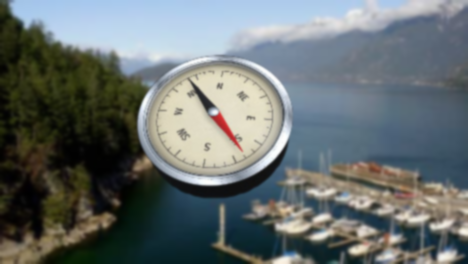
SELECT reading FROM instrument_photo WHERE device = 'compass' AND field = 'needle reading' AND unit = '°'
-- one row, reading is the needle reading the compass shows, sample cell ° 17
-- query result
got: ° 140
